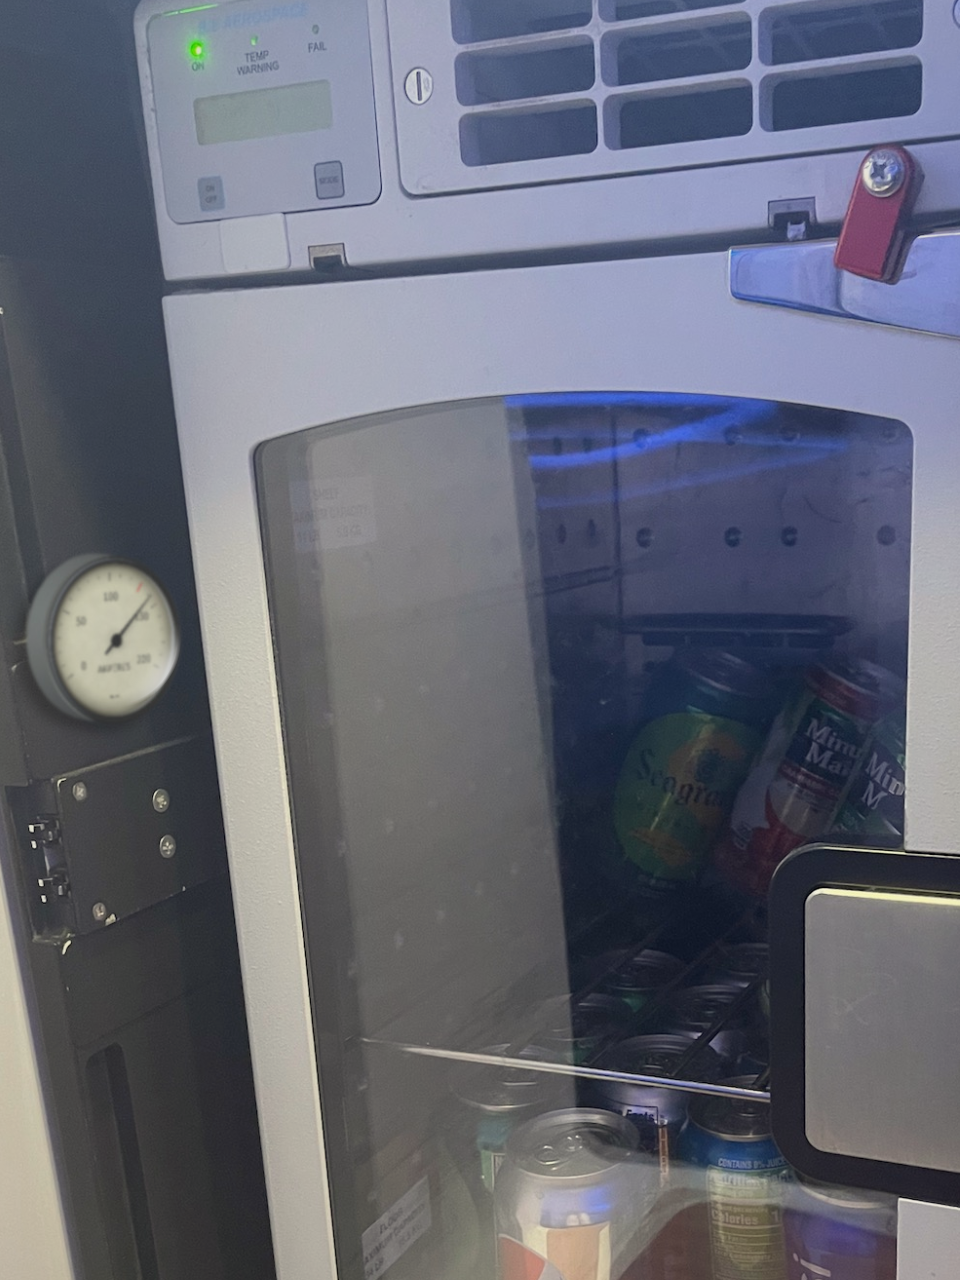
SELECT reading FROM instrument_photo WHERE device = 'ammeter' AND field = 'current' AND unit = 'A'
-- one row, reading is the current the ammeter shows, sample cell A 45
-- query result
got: A 140
